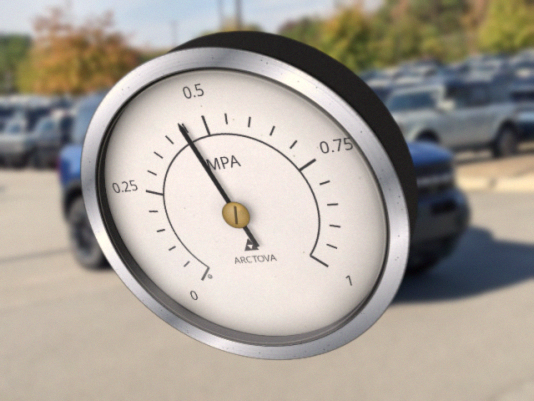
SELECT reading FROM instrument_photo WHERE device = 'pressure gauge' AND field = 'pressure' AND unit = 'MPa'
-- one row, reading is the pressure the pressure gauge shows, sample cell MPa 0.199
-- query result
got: MPa 0.45
